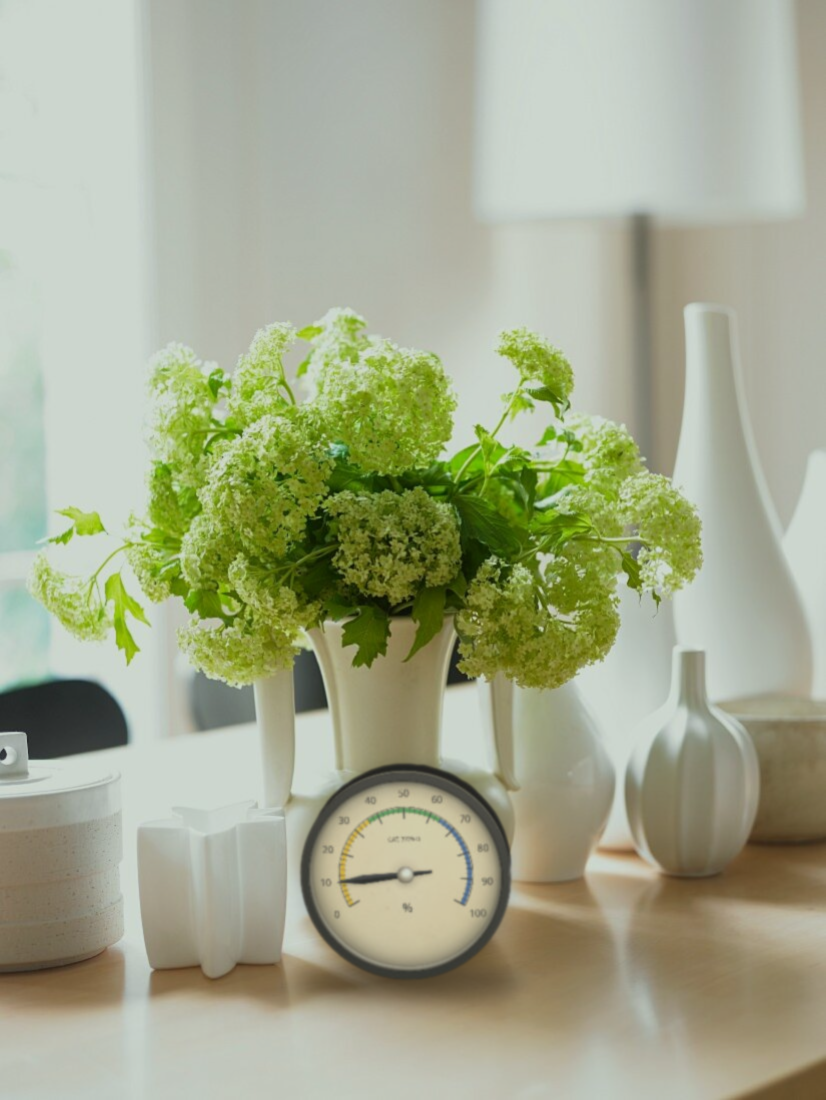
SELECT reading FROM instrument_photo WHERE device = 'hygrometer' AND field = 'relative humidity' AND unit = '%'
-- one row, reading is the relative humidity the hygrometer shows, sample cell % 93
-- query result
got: % 10
